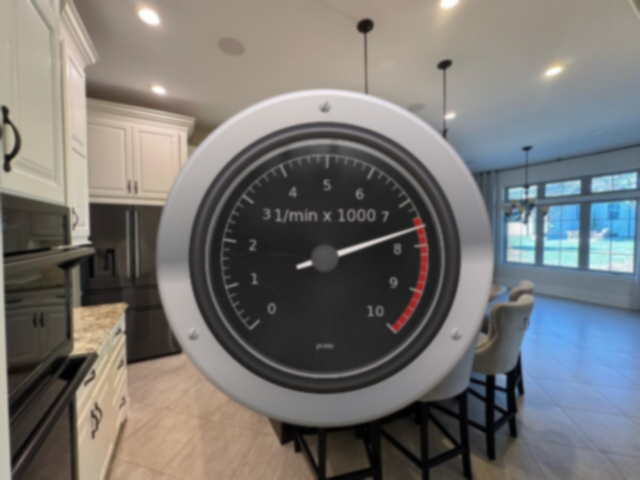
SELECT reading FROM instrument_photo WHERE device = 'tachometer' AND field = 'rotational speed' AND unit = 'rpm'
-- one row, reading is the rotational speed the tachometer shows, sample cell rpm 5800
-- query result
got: rpm 7600
